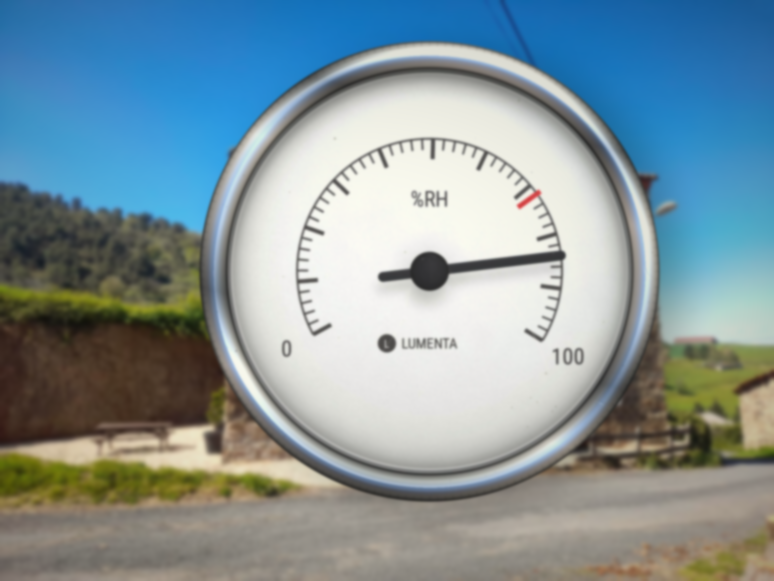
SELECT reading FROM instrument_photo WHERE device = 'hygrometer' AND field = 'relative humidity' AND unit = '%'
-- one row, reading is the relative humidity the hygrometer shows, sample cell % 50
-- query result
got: % 84
